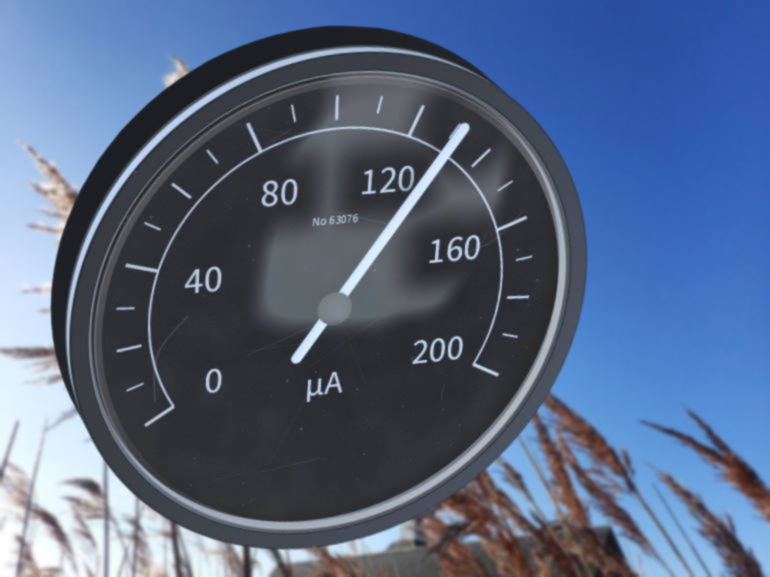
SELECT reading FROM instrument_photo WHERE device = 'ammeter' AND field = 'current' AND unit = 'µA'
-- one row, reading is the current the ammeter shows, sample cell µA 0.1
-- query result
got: µA 130
